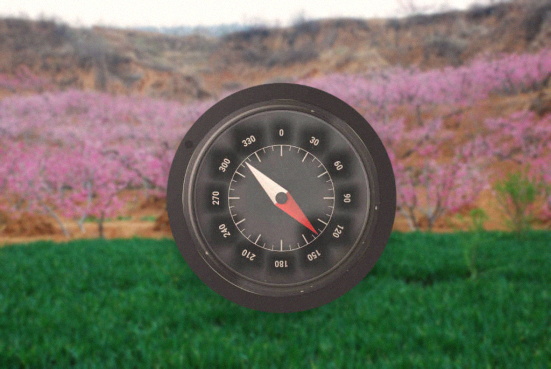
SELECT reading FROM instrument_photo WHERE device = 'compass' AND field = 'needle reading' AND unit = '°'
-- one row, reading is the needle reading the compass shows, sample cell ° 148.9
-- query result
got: ° 135
